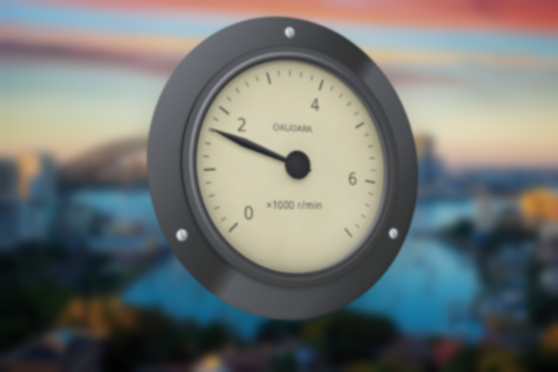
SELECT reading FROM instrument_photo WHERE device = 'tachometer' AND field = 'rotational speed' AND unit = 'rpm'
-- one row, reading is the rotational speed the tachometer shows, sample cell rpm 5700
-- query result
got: rpm 1600
